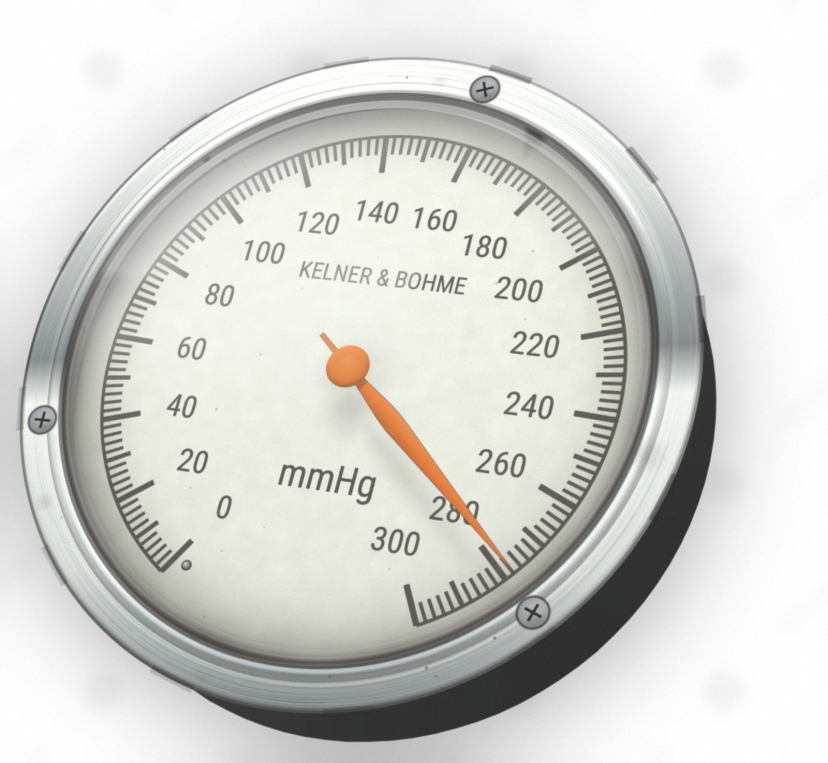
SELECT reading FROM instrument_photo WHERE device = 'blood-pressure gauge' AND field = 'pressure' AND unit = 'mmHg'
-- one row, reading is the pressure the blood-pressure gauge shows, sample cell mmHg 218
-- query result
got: mmHg 278
